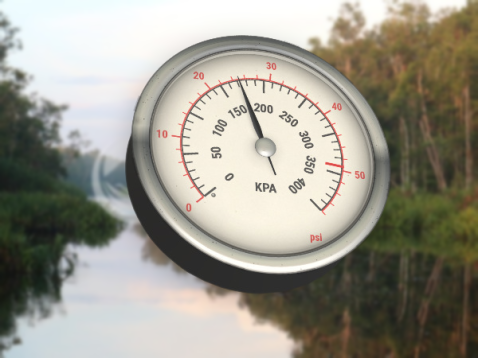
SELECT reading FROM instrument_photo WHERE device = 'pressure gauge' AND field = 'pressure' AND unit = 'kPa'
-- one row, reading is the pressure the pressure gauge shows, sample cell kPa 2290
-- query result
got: kPa 170
